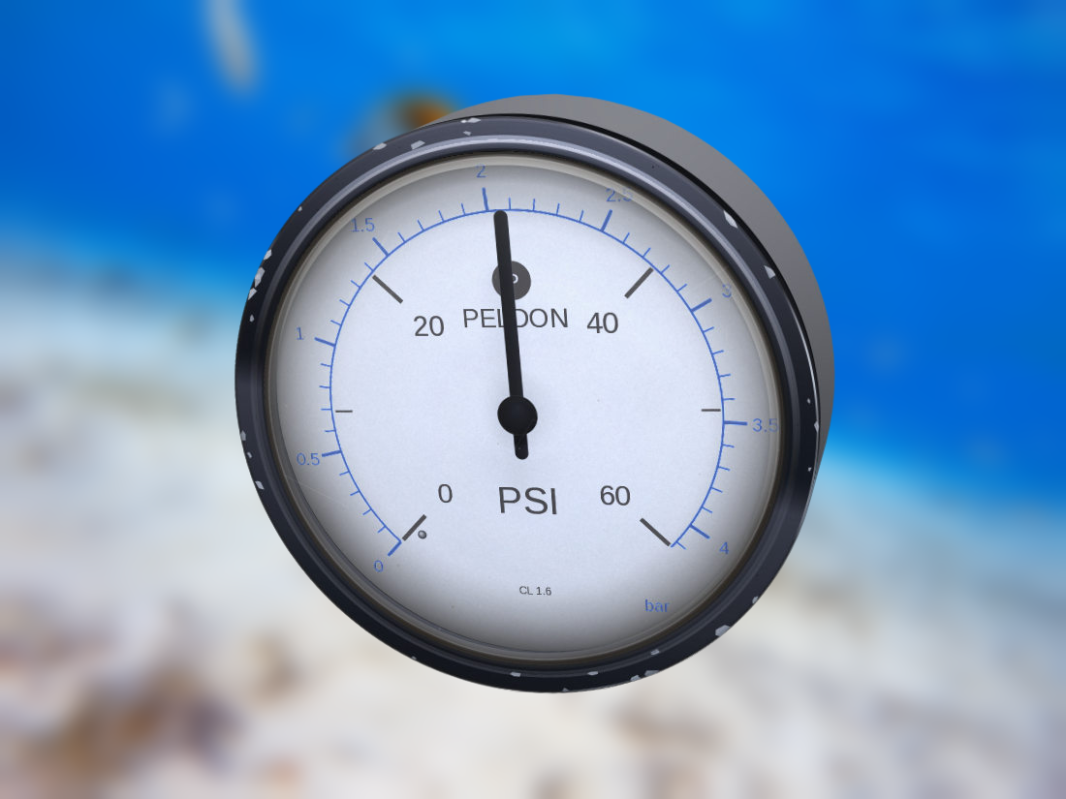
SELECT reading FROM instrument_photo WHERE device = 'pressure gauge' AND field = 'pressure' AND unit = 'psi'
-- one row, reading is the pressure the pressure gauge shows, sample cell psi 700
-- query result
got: psi 30
